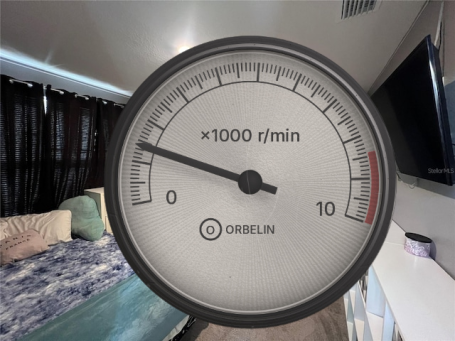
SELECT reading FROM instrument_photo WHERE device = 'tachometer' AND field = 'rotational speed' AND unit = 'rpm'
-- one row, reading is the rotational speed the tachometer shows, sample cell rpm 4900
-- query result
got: rpm 1400
